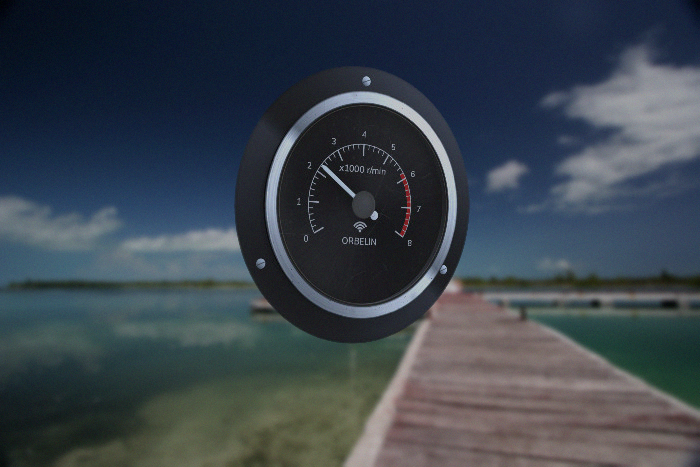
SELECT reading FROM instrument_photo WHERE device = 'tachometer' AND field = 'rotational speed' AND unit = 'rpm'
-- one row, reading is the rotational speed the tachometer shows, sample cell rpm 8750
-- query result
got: rpm 2200
